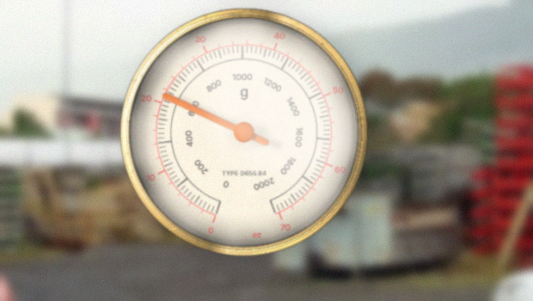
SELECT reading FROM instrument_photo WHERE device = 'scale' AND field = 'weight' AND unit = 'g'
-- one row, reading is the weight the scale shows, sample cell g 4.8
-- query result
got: g 600
